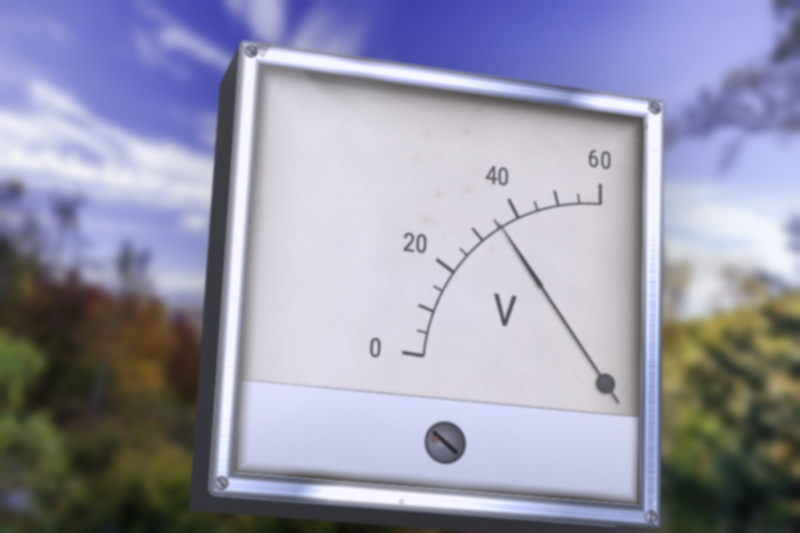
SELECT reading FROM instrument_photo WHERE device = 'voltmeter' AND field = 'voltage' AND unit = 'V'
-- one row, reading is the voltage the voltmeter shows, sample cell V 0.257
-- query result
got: V 35
